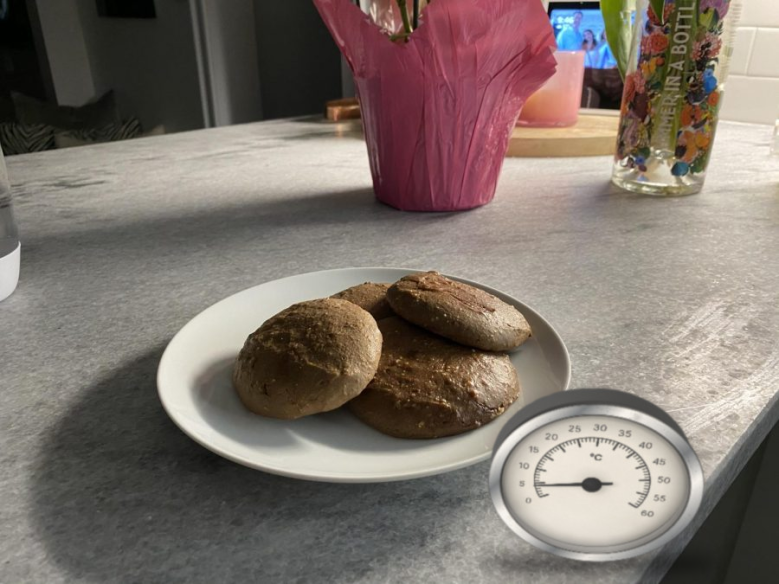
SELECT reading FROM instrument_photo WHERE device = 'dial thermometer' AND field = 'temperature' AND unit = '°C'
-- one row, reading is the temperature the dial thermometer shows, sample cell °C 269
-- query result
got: °C 5
